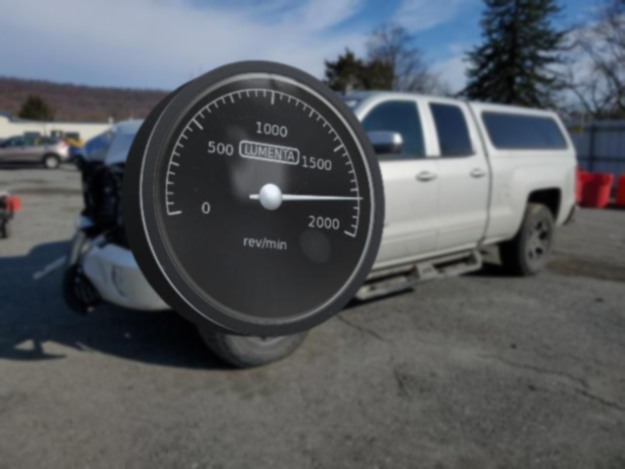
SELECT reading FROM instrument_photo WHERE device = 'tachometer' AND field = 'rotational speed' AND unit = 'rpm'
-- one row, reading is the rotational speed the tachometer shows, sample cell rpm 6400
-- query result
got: rpm 1800
